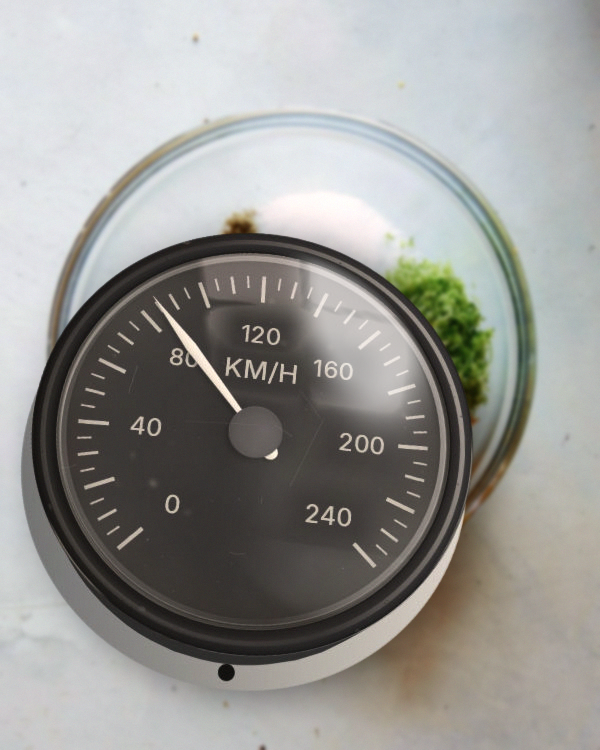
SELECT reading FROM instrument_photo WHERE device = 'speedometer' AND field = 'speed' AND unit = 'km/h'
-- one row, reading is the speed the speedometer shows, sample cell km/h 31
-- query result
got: km/h 85
